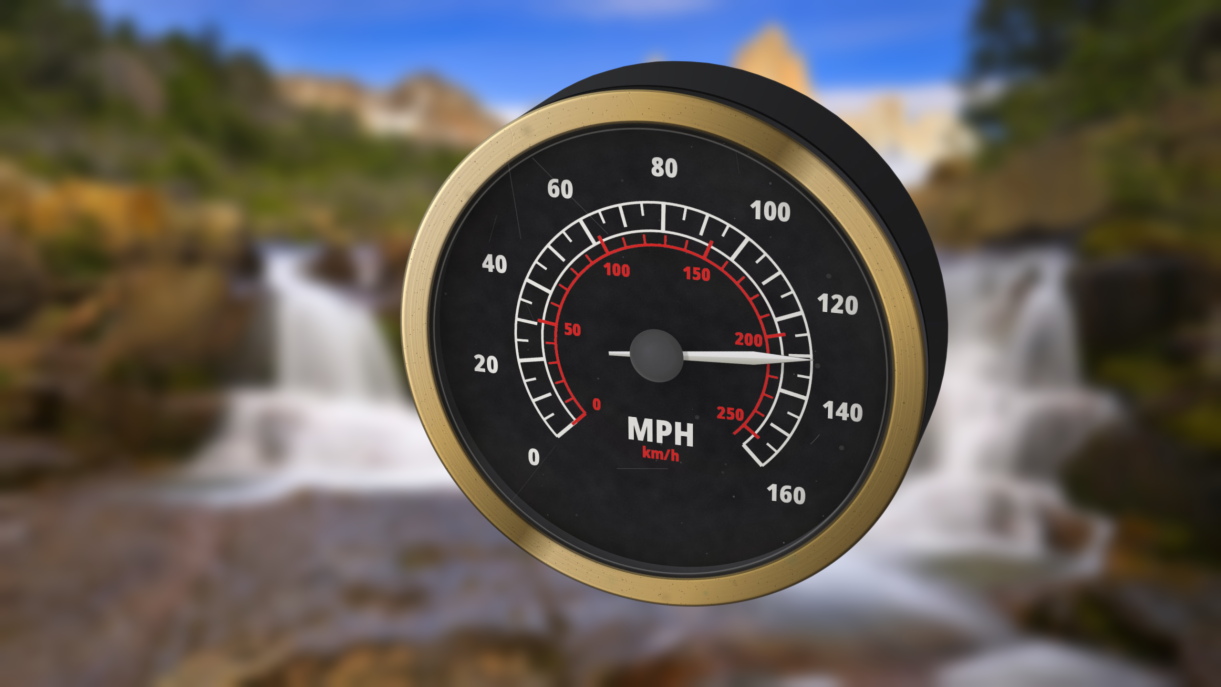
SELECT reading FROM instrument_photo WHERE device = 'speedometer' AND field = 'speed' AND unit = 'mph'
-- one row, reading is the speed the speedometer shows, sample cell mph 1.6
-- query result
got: mph 130
